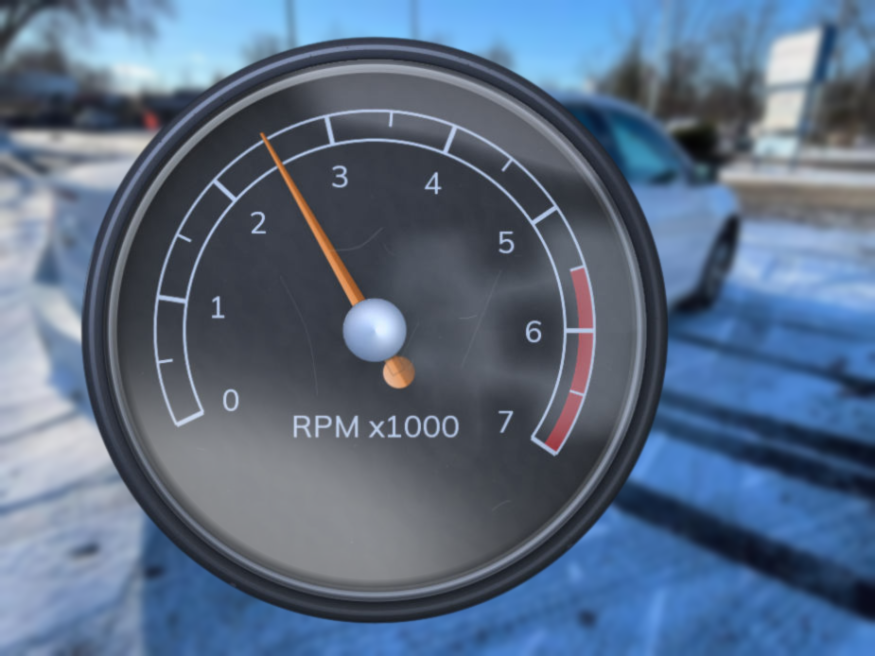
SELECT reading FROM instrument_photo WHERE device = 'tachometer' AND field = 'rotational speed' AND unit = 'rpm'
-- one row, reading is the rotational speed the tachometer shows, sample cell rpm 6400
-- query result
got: rpm 2500
